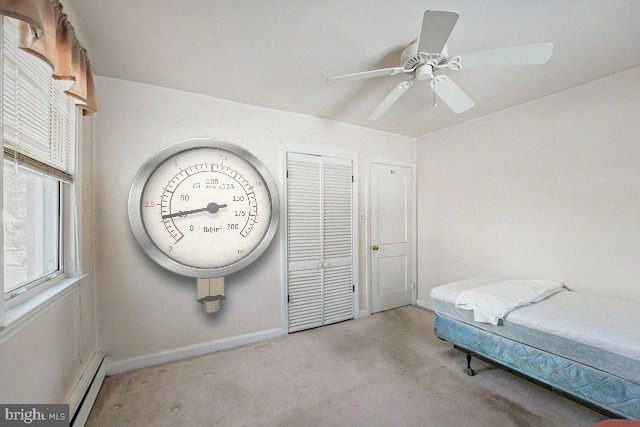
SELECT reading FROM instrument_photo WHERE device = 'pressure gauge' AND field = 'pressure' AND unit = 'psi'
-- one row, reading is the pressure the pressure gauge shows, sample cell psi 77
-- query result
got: psi 25
